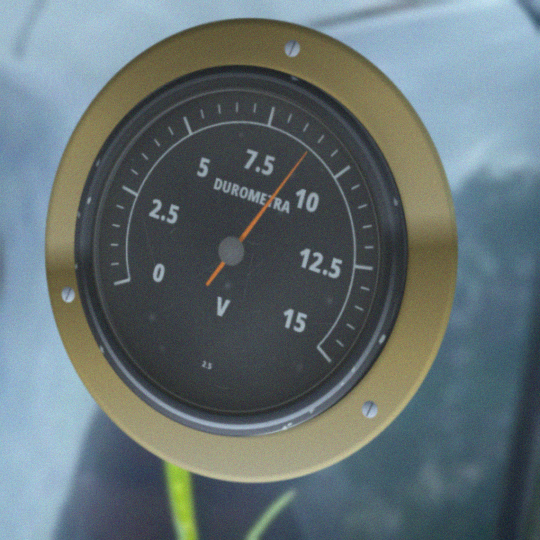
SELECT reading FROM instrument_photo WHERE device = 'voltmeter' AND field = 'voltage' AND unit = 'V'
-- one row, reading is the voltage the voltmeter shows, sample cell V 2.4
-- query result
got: V 9
